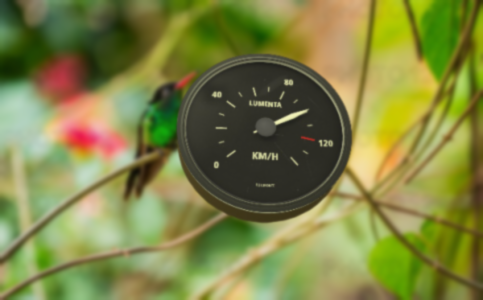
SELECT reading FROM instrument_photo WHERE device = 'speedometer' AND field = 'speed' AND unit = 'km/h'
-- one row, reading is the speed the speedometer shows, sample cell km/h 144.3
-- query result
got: km/h 100
